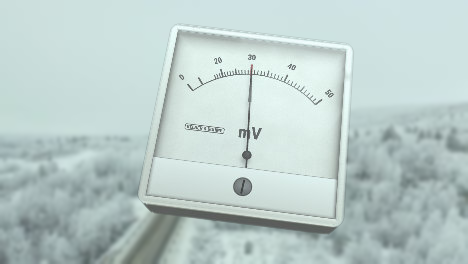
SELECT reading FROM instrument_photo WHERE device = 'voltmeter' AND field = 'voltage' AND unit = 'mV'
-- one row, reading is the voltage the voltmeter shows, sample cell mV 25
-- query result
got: mV 30
